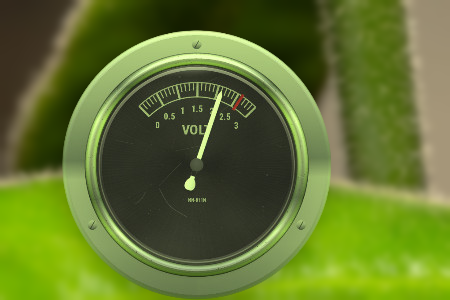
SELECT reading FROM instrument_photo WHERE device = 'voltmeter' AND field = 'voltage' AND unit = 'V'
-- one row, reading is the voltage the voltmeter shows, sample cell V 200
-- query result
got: V 2.1
